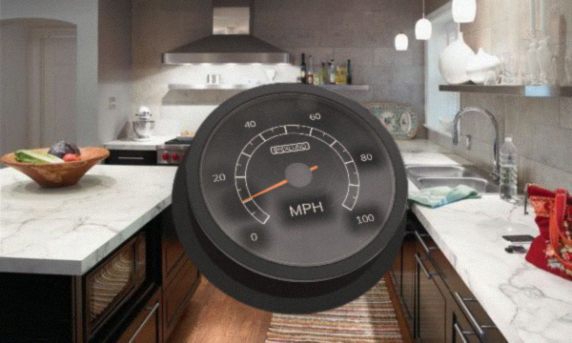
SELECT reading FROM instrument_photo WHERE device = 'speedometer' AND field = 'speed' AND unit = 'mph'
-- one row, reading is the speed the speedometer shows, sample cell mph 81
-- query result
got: mph 10
